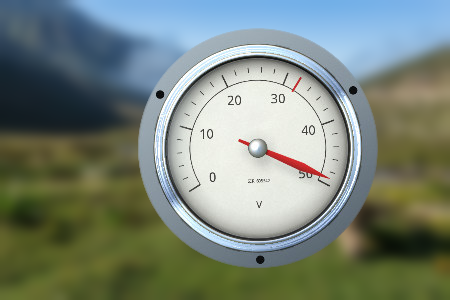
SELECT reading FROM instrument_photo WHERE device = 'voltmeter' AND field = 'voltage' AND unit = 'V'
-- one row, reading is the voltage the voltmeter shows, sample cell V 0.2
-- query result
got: V 49
